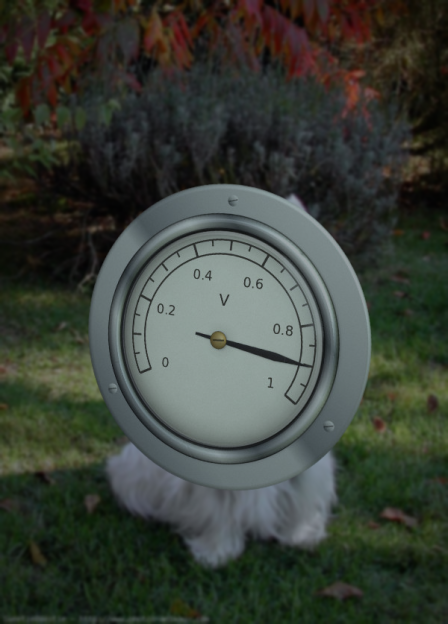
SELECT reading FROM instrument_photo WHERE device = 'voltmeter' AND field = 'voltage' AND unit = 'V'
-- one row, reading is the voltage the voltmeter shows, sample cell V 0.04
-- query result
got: V 0.9
